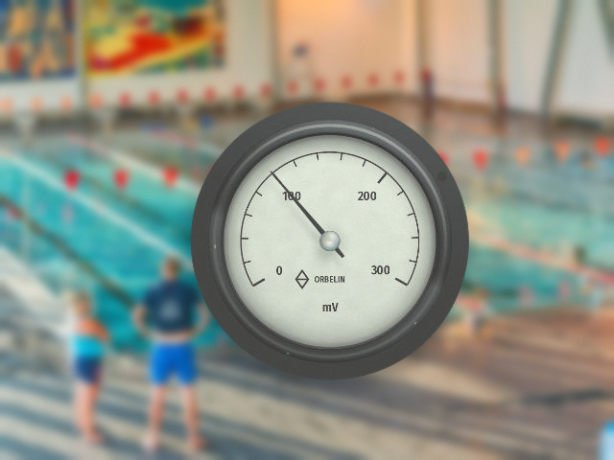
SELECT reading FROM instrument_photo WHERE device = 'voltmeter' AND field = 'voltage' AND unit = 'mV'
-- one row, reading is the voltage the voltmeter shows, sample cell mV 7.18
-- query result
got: mV 100
